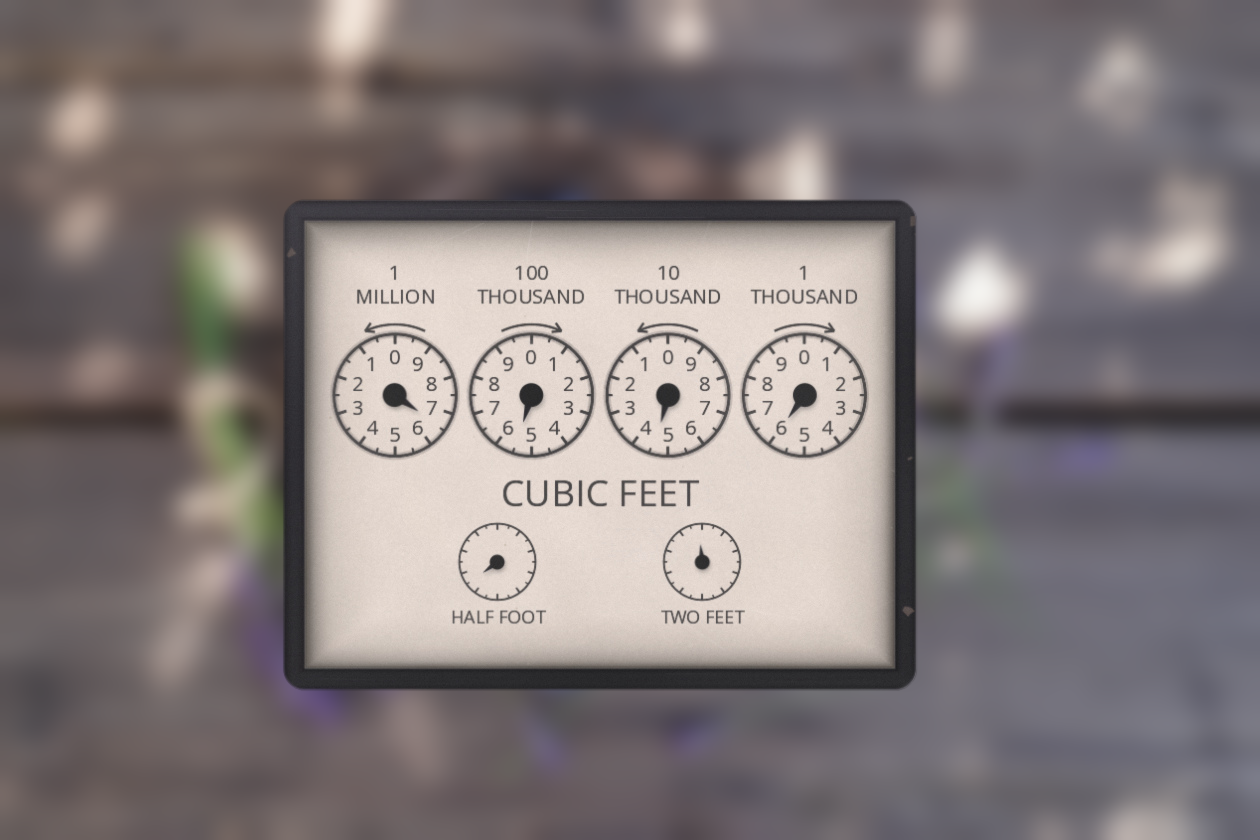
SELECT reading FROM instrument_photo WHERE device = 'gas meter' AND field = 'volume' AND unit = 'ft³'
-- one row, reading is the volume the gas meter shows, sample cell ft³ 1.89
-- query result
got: ft³ 654600
